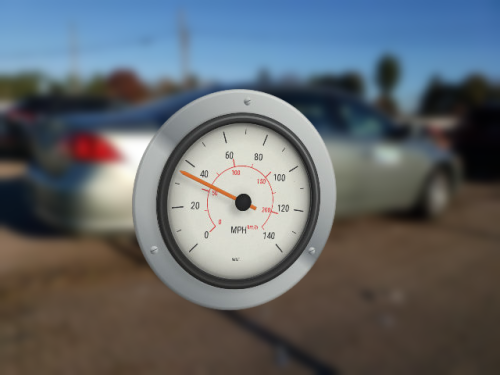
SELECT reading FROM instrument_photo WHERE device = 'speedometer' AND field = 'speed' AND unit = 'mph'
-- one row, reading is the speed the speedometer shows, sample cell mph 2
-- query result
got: mph 35
